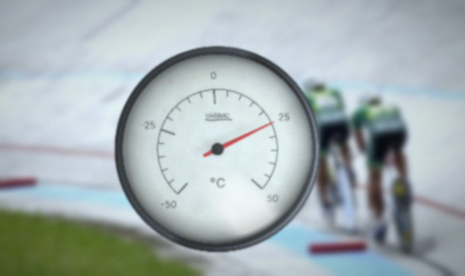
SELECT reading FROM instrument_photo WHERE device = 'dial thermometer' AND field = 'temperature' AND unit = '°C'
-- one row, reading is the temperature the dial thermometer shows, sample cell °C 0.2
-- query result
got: °C 25
